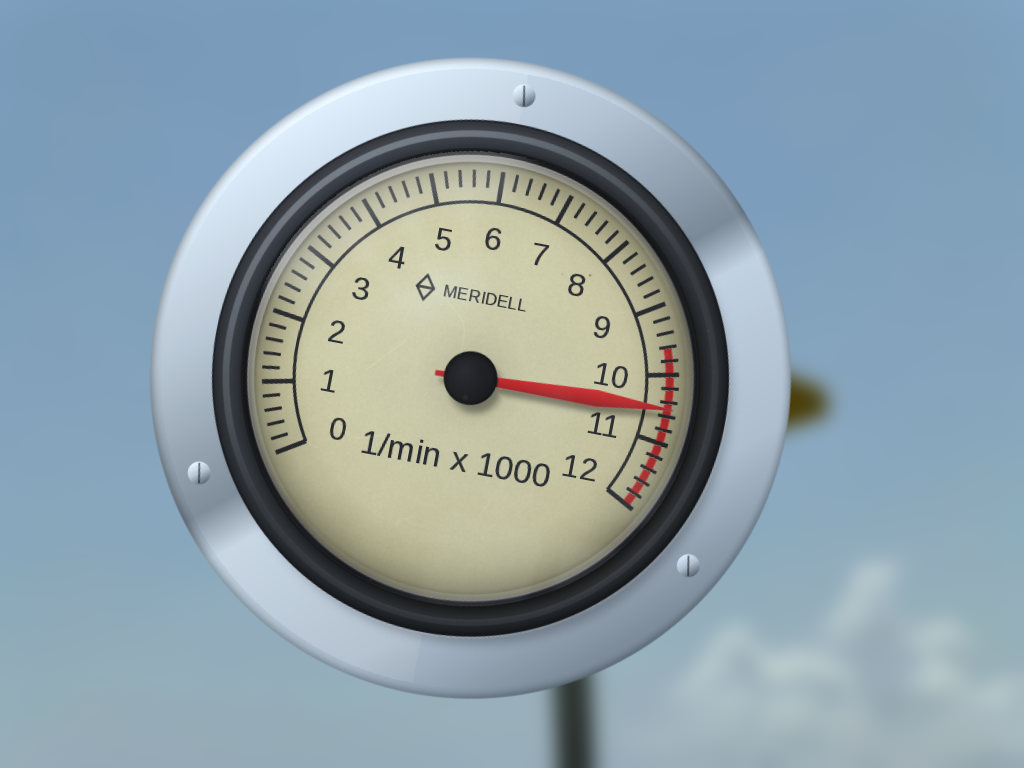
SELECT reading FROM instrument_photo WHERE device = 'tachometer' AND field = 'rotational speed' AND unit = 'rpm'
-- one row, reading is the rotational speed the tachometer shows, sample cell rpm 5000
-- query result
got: rpm 10500
